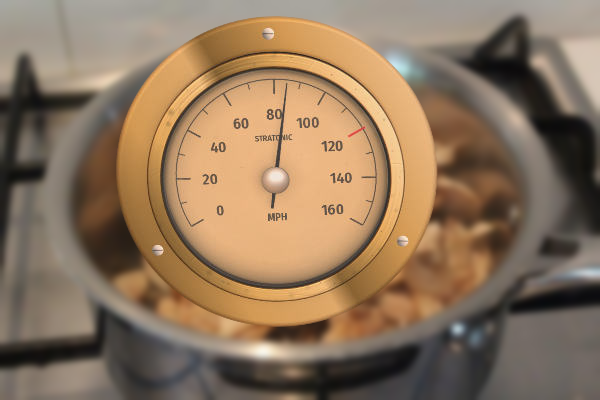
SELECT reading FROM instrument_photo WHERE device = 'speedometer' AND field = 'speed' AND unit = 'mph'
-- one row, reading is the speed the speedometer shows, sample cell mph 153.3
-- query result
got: mph 85
